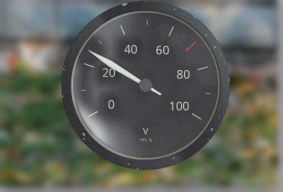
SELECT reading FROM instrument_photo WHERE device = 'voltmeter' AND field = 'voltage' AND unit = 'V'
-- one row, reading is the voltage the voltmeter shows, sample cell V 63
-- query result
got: V 25
